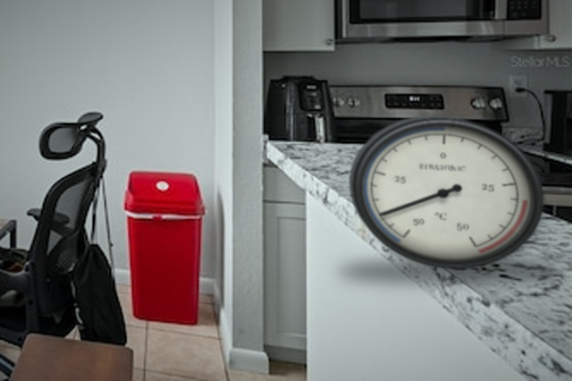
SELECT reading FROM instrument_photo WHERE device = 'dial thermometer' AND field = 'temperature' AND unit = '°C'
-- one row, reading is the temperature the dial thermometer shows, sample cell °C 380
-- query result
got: °C -40
